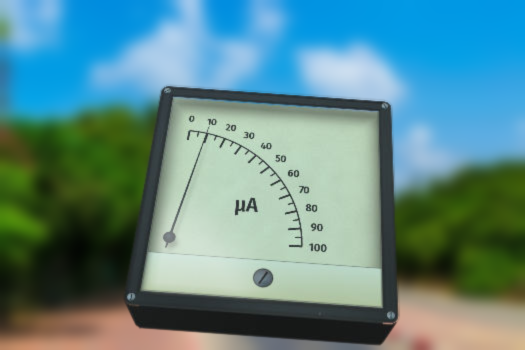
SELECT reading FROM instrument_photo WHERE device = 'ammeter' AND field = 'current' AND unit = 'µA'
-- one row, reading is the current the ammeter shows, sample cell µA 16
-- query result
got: µA 10
